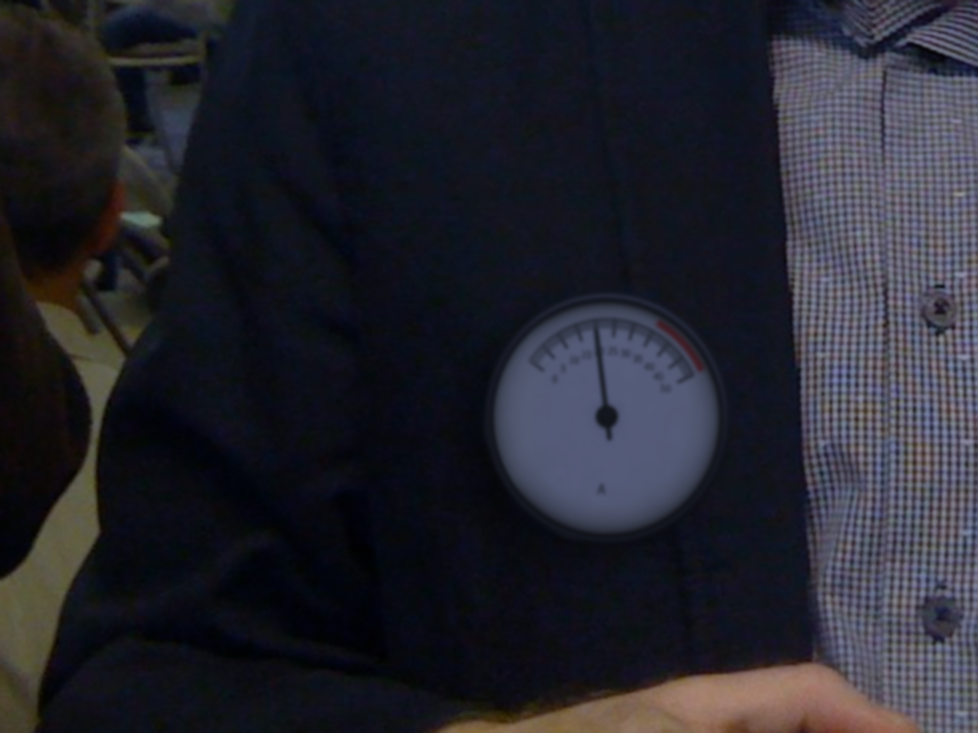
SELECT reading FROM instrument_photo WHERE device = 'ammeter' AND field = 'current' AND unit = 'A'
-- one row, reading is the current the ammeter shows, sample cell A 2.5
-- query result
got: A 20
